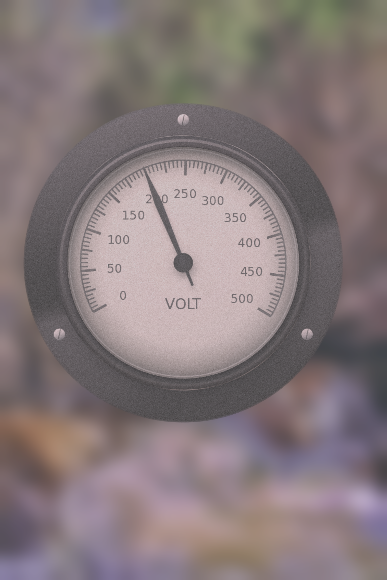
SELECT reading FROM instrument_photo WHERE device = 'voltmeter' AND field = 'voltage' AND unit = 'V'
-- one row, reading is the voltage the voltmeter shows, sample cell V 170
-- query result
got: V 200
